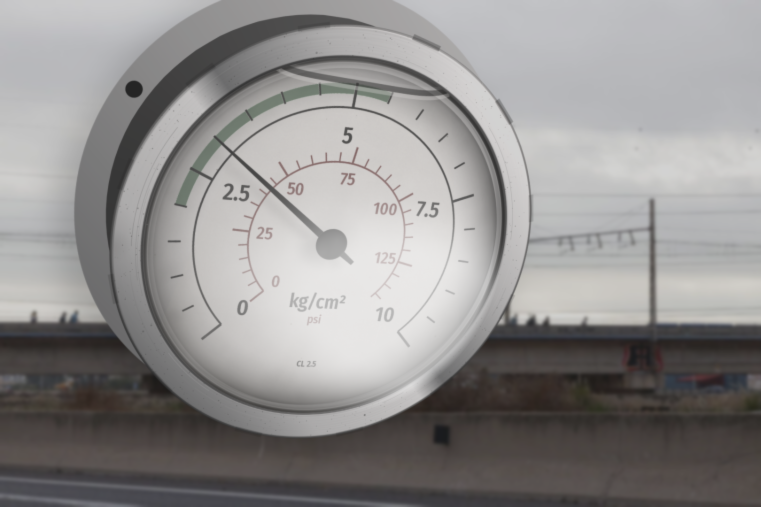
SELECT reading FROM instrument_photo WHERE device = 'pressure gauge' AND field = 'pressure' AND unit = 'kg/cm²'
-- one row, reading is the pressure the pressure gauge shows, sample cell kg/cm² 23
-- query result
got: kg/cm² 3
